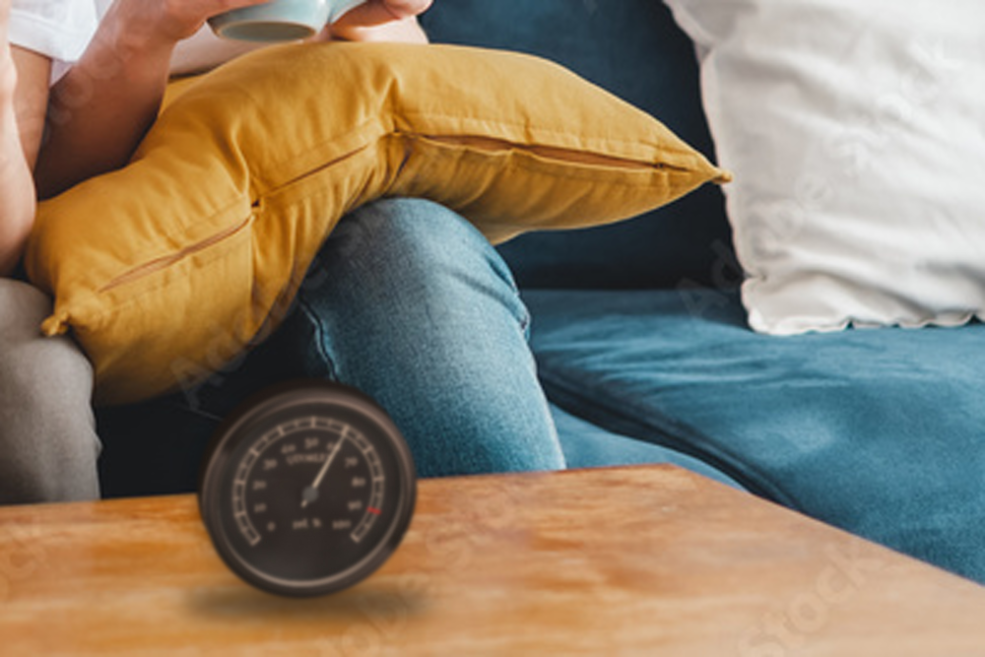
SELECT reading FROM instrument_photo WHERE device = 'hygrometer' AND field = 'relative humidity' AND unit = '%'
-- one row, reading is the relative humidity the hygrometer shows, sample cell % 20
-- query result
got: % 60
